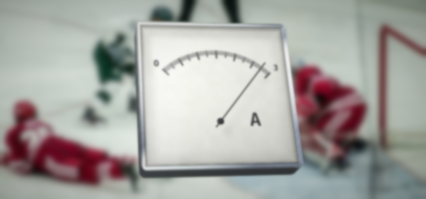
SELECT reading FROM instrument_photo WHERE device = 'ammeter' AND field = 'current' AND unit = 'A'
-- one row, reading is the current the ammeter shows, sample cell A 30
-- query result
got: A 2.75
